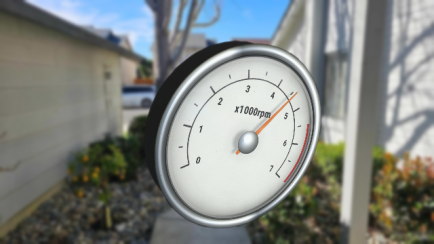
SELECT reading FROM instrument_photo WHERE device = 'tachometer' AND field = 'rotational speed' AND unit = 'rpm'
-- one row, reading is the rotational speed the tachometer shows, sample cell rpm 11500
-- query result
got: rpm 4500
